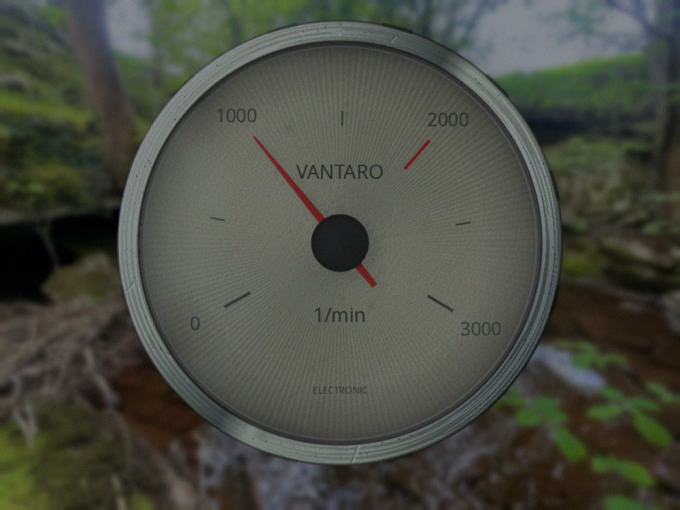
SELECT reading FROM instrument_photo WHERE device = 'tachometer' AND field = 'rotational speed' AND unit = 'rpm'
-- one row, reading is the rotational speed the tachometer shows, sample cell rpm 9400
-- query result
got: rpm 1000
